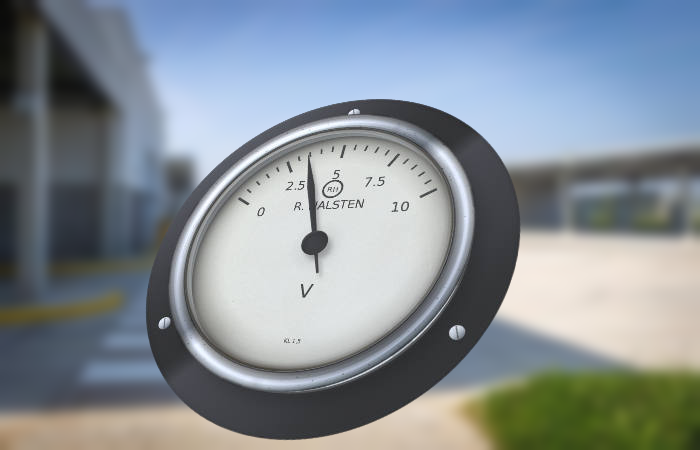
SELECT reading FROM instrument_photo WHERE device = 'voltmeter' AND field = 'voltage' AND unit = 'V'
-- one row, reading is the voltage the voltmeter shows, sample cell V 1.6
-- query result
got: V 3.5
